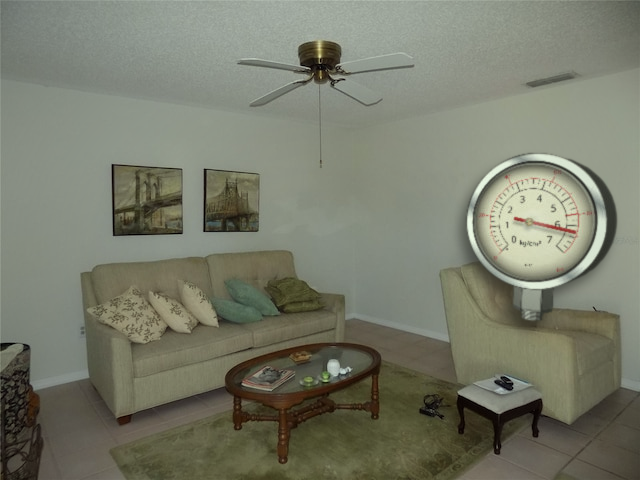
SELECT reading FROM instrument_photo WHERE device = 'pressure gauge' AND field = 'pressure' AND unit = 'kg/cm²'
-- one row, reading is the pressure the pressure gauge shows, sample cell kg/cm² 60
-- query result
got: kg/cm² 6.2
